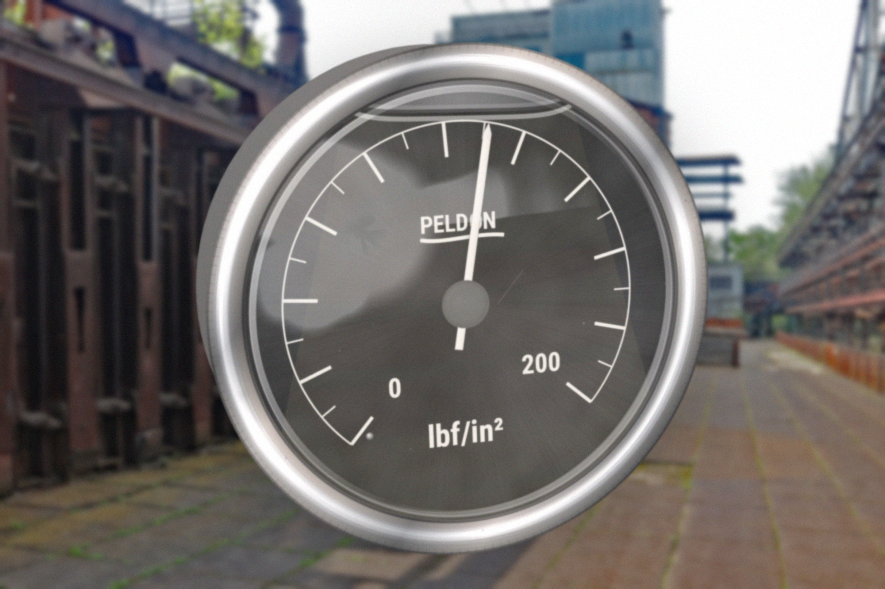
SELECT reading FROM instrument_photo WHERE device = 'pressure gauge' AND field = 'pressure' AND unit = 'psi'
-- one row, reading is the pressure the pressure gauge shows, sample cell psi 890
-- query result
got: psi 110
